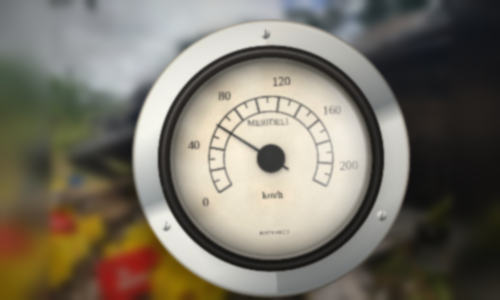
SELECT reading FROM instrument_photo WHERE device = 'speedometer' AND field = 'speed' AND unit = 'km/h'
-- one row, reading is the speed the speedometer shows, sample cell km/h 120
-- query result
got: km/h 60
